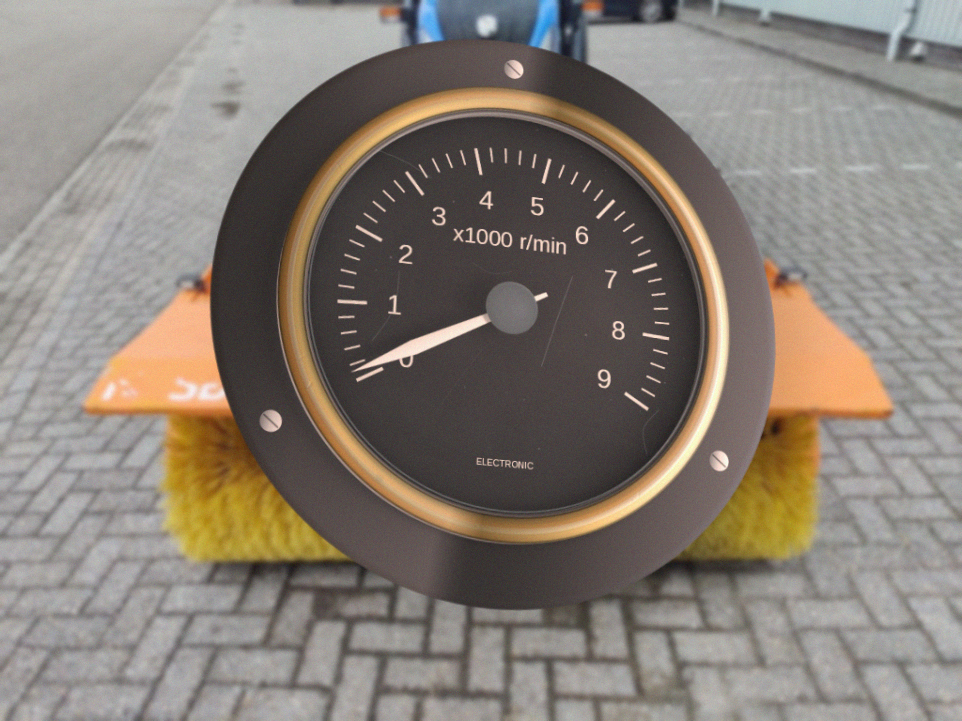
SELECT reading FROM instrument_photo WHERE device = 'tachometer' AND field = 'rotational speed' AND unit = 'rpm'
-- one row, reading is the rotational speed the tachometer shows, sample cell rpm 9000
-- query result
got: rpm 100
